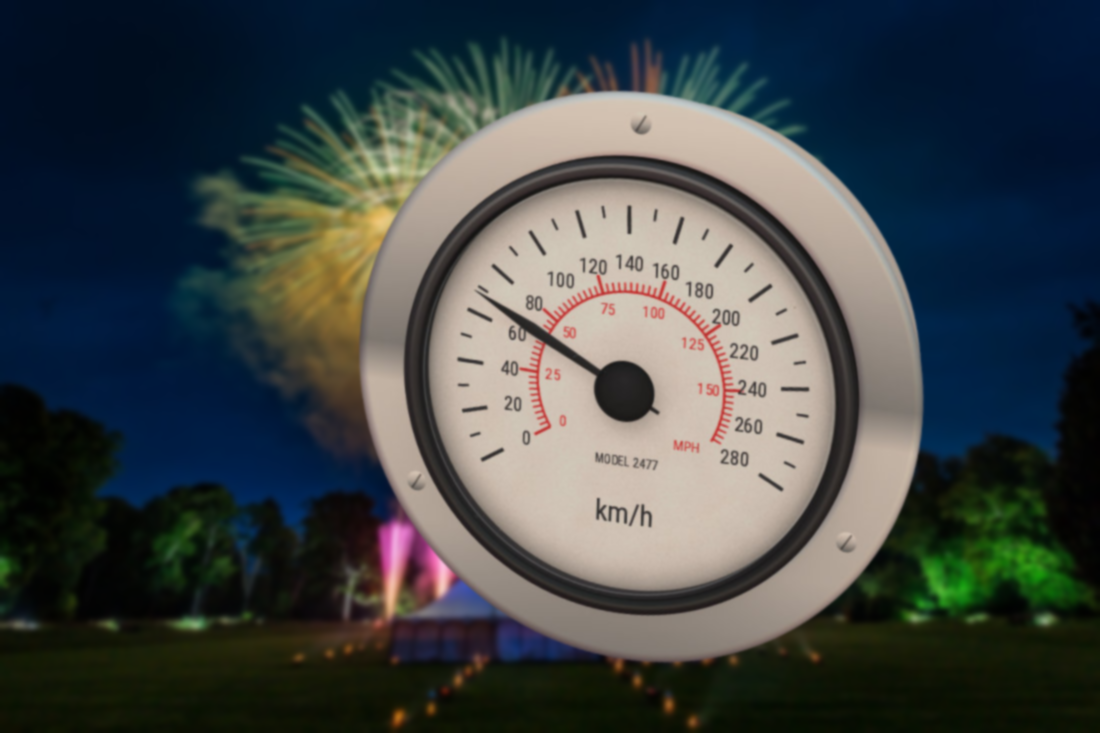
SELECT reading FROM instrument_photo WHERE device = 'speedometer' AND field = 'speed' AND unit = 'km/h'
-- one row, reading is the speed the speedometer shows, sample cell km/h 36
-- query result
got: km/h 70
